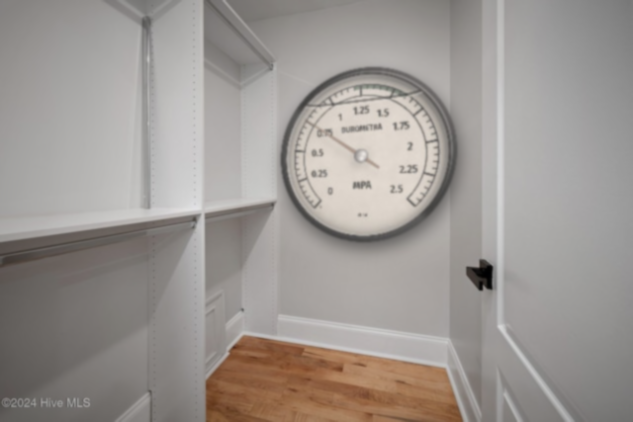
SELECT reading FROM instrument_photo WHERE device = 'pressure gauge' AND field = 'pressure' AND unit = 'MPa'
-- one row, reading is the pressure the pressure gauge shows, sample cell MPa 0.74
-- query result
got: MPa 0.75
